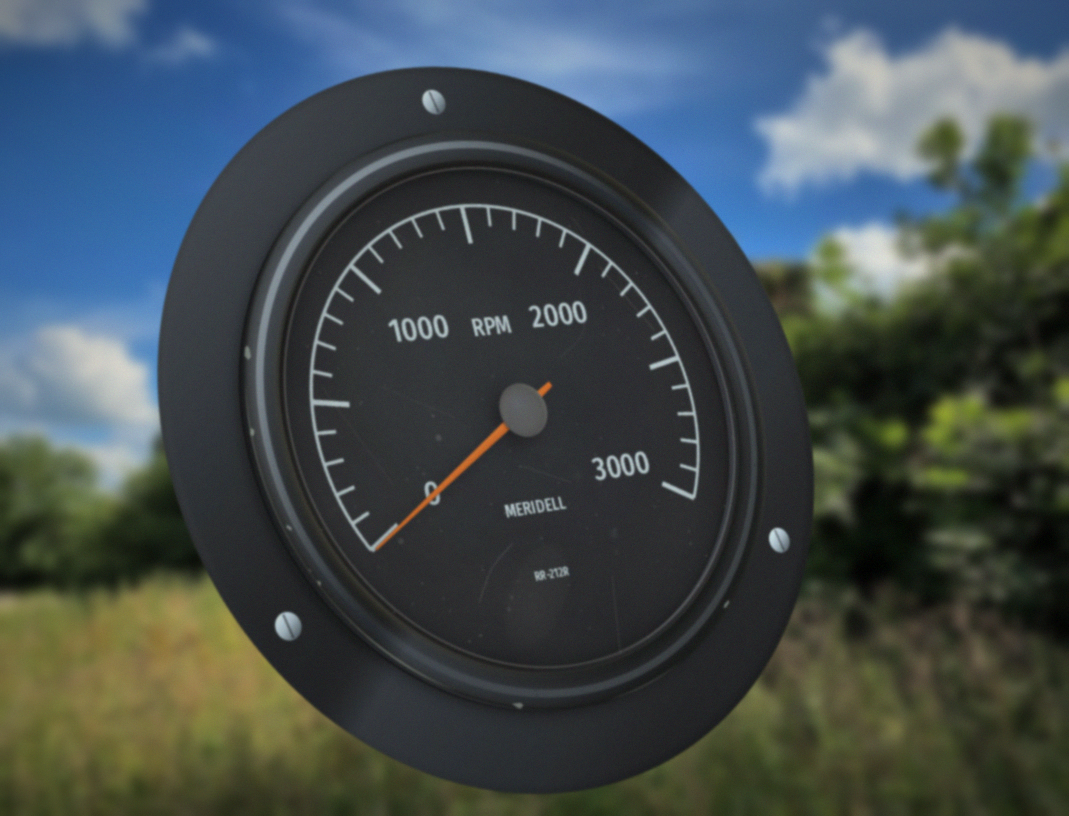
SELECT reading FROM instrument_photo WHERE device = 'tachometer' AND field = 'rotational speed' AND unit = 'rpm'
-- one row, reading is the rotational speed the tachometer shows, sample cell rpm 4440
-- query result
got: rpm 0
